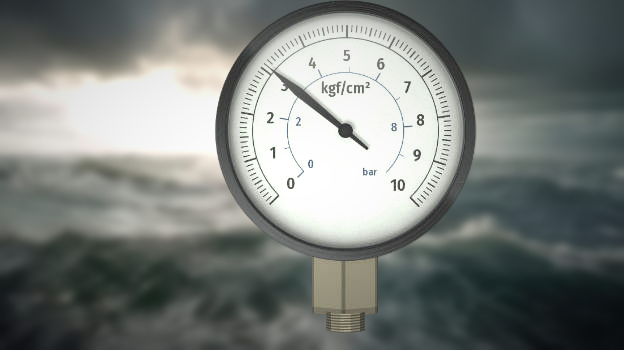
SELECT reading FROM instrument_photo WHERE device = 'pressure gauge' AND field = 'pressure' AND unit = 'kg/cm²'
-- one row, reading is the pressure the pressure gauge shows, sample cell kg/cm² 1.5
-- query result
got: kg/cm² 3.1
